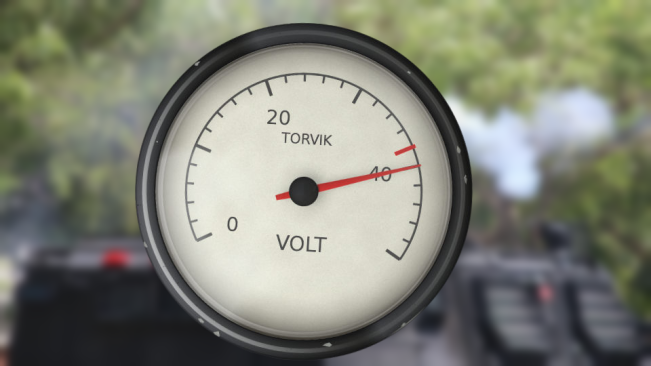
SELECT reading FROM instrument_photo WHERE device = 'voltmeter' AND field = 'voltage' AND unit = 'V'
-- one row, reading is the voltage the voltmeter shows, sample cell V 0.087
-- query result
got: V 40
